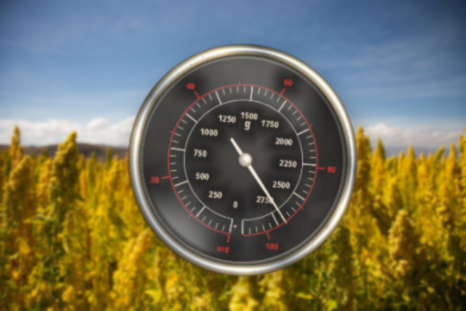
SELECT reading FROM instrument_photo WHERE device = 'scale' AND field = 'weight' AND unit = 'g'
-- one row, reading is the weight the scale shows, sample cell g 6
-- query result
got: g 2700
